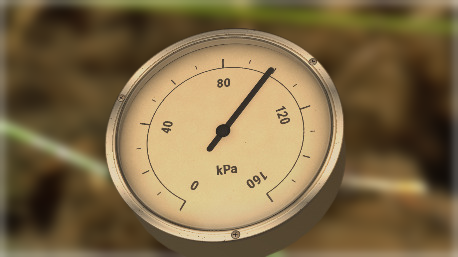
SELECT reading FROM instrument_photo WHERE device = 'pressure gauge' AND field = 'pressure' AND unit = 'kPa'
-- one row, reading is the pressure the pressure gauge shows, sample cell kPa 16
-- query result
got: kPa 100
